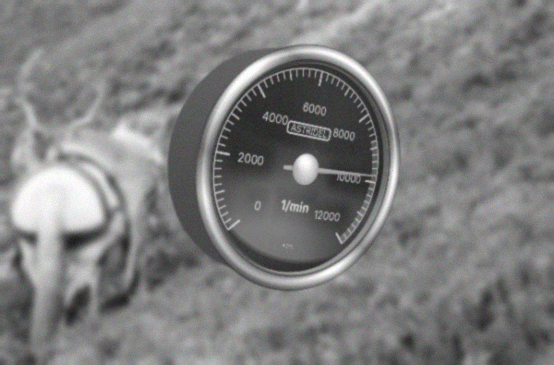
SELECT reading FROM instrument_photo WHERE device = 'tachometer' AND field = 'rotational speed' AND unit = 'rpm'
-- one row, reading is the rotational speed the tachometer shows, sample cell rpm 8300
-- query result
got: rpm 9800
